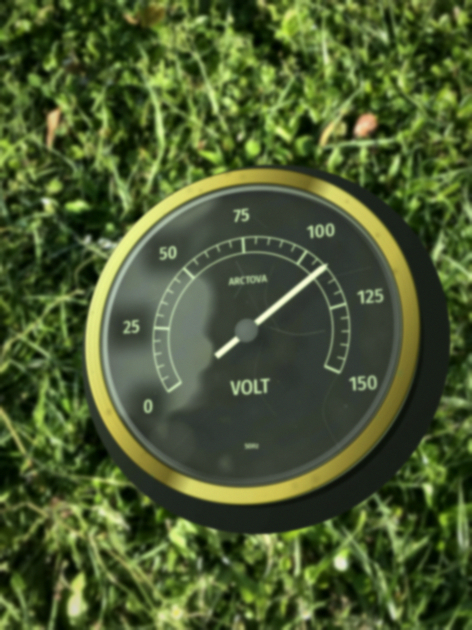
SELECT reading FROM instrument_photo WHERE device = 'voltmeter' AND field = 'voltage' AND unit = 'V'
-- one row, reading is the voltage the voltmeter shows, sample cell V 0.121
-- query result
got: V 110
